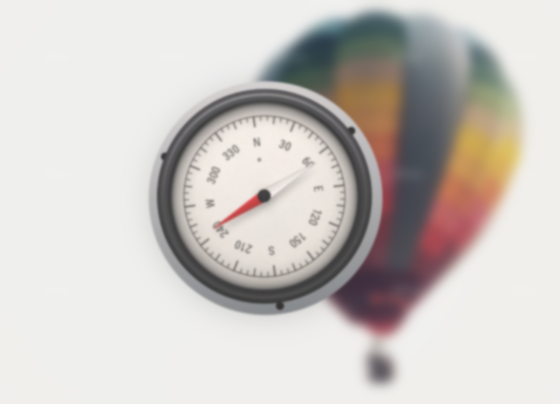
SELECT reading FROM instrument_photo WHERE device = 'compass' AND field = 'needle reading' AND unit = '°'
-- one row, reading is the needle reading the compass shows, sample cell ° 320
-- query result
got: ° 245
